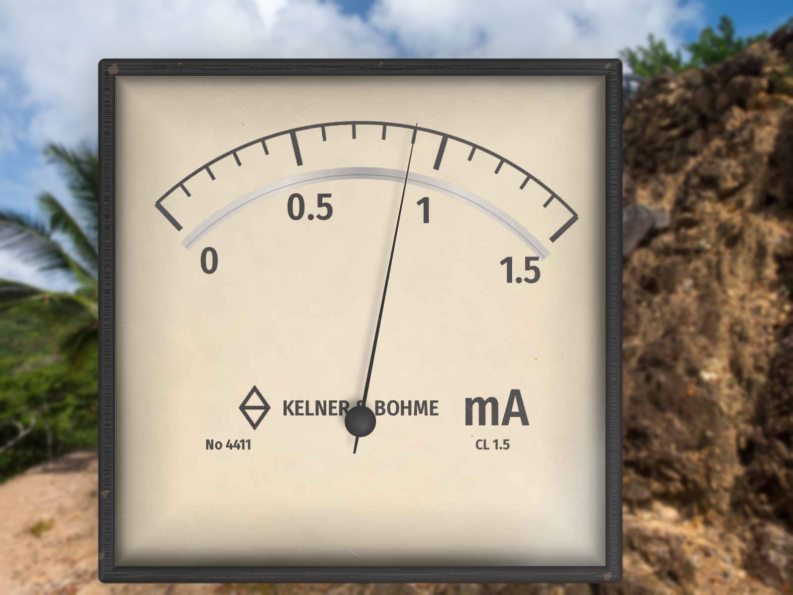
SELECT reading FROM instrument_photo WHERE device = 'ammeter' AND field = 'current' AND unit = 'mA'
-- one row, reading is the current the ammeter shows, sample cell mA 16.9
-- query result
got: mA 0.9
